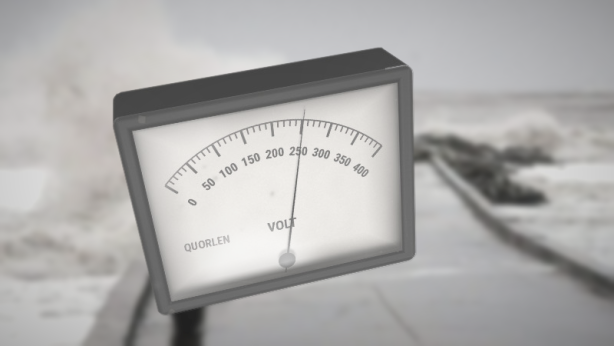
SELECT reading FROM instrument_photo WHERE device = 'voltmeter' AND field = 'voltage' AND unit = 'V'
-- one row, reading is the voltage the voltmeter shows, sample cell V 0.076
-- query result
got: V 250
